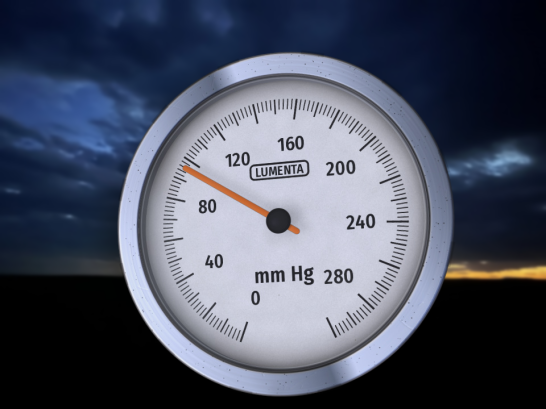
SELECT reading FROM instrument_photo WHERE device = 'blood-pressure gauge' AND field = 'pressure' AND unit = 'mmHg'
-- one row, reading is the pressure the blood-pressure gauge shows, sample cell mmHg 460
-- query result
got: mmHg 96
